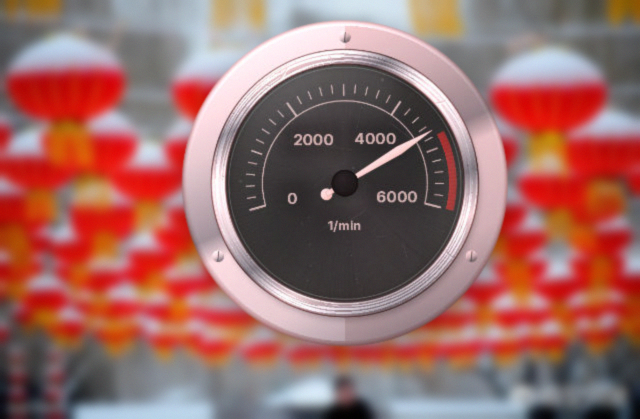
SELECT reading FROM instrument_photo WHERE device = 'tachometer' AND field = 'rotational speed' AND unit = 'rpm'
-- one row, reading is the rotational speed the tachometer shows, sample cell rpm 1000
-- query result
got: rpm 4700
